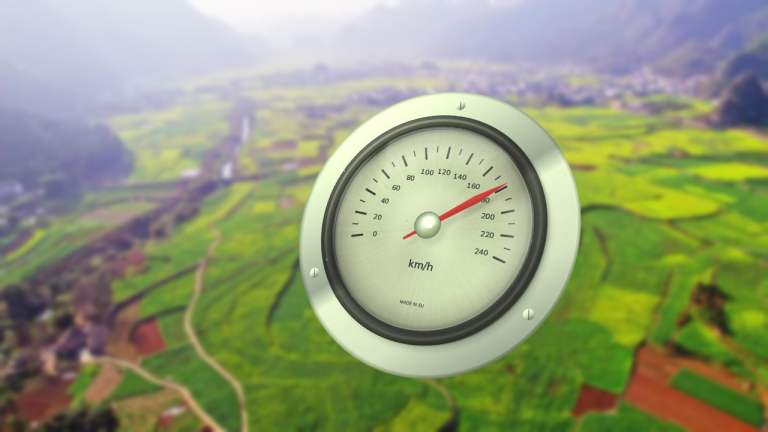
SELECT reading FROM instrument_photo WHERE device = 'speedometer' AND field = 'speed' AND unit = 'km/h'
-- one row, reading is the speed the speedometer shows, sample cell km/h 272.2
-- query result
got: km/h 180
